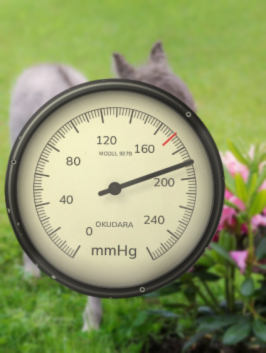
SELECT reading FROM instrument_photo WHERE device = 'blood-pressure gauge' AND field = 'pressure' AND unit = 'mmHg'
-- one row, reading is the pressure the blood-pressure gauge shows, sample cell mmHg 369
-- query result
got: mmHg 190
